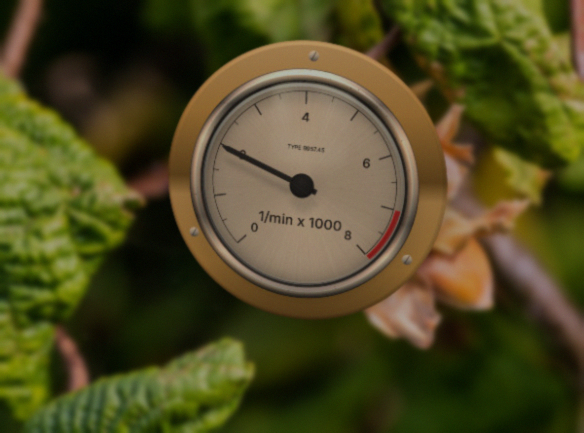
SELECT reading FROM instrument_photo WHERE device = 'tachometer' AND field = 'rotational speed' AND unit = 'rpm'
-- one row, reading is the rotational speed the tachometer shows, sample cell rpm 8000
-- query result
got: rpm 2000
